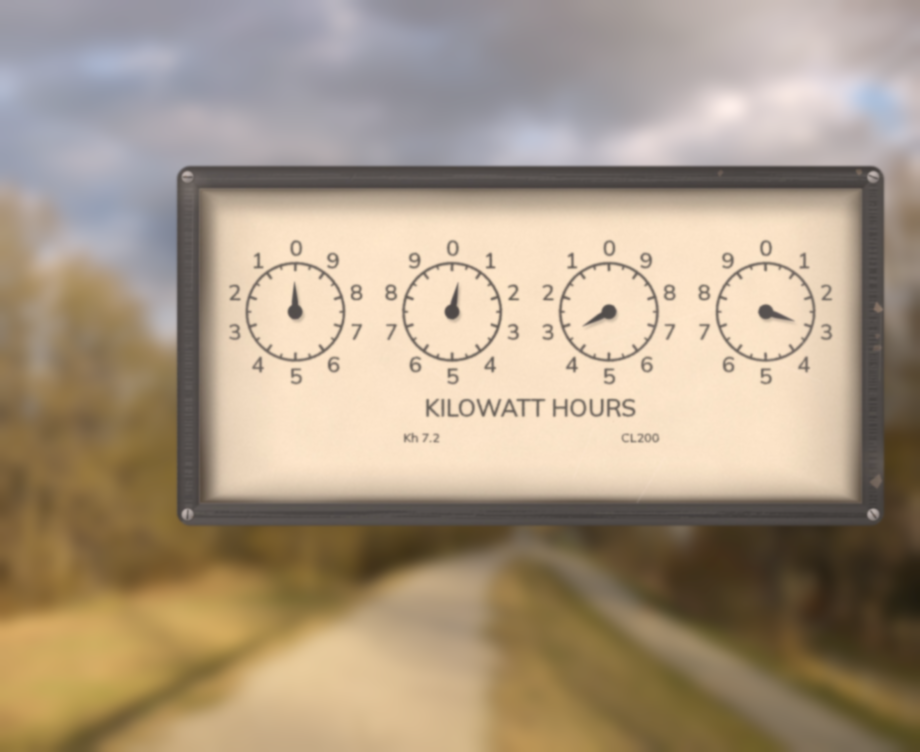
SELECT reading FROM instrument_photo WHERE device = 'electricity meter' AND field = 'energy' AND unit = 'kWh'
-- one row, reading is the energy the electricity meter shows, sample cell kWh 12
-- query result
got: kWh 33
